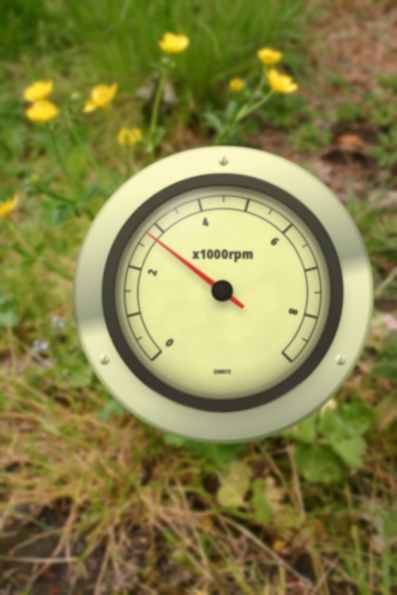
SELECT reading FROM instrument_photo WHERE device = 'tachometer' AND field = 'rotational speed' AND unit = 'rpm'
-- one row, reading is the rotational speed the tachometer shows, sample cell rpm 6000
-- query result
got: rpm 2750
